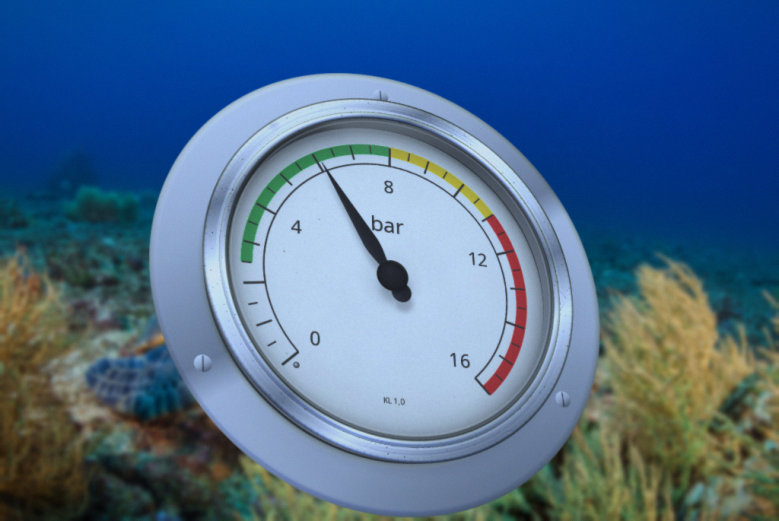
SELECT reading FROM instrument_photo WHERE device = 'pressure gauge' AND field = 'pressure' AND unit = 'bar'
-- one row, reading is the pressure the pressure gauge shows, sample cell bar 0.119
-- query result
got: bar 6
